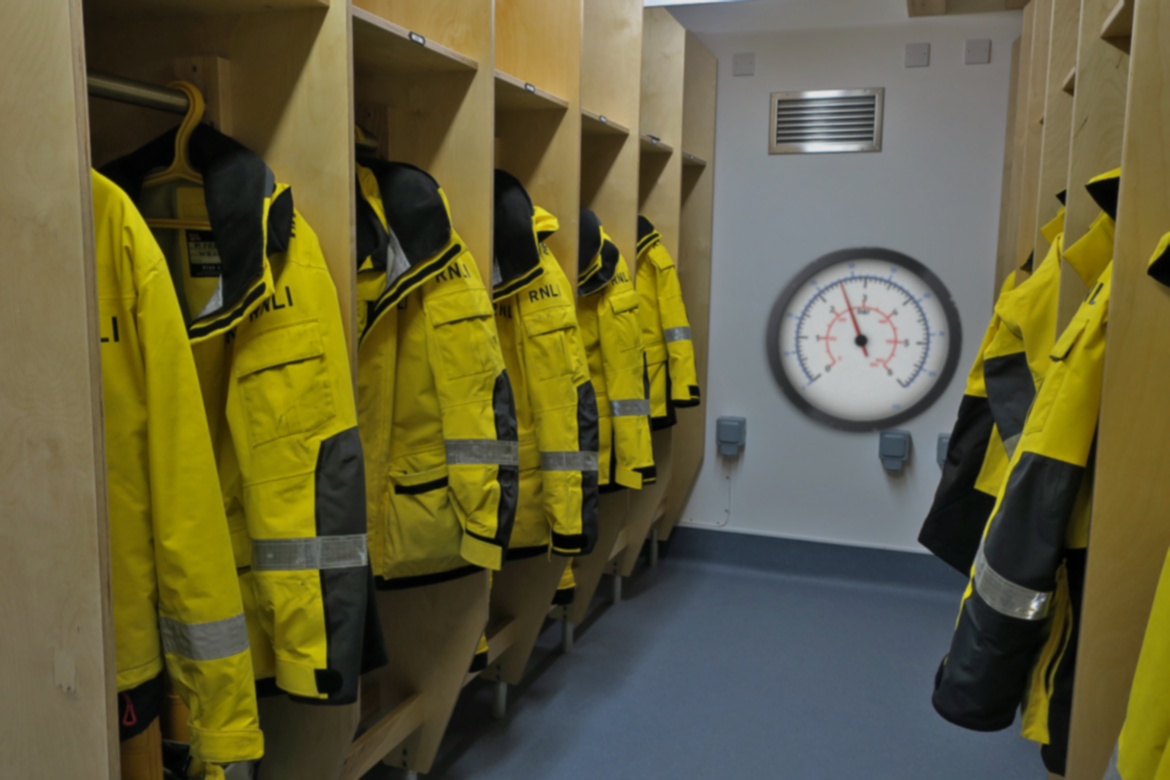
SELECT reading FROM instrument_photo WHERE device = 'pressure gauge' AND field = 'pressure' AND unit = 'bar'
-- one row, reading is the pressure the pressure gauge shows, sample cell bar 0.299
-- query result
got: bar 2.5
